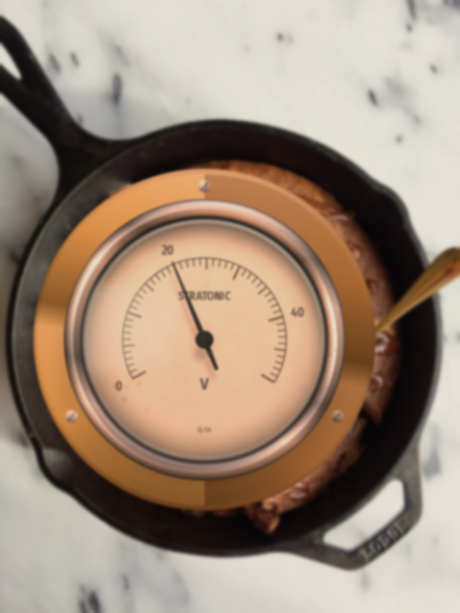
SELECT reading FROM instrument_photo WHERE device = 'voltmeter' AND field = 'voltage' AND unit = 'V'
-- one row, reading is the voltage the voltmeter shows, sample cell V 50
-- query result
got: V 20
